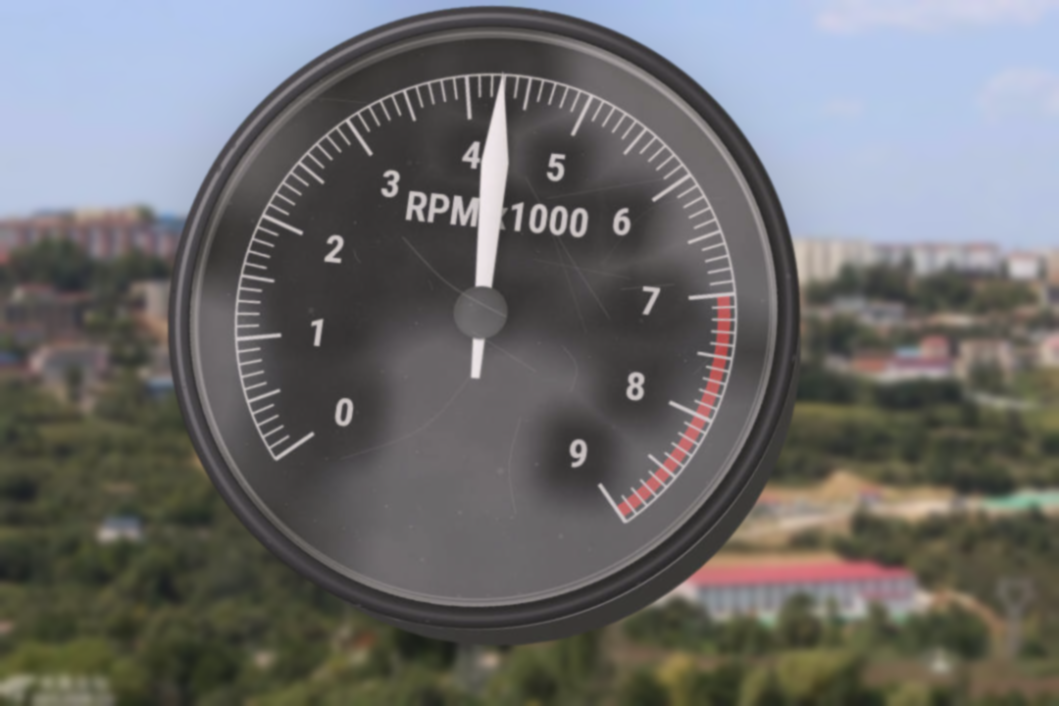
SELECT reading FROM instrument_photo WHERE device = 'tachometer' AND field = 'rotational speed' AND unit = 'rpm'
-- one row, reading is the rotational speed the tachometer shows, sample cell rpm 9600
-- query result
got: rpm 4300
